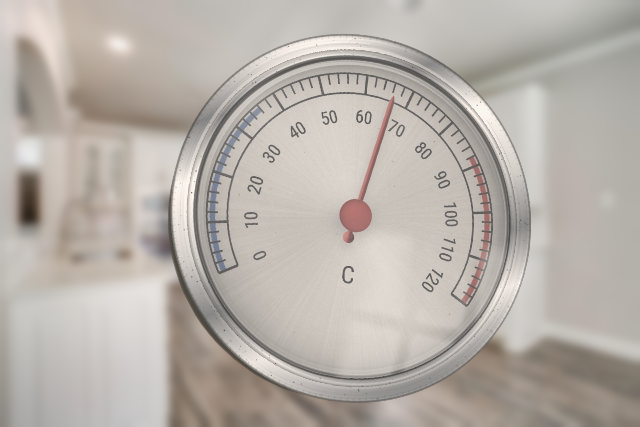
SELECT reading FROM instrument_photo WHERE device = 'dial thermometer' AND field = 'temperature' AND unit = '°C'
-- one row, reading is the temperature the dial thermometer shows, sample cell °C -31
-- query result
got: °C 66
